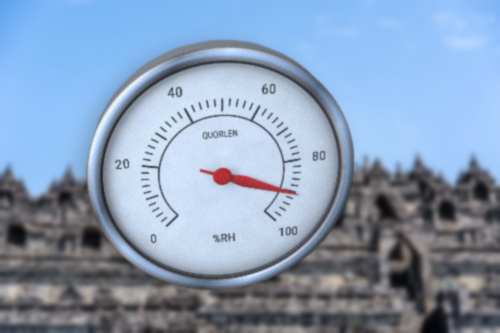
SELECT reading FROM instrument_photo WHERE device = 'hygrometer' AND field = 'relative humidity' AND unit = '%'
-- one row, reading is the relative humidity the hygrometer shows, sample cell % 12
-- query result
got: % 90
